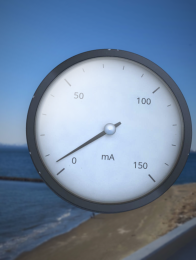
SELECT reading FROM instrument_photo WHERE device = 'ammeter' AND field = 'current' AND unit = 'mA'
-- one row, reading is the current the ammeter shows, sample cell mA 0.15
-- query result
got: mA 5
